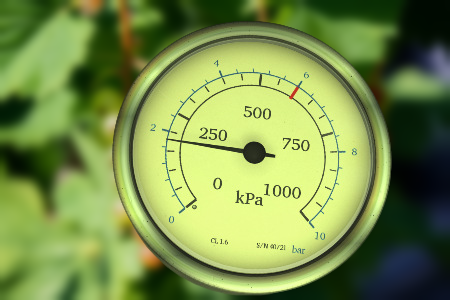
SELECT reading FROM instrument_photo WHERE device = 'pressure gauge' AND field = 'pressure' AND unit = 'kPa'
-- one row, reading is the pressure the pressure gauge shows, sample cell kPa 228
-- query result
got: kPa 175
